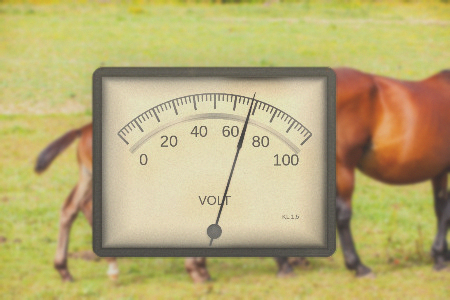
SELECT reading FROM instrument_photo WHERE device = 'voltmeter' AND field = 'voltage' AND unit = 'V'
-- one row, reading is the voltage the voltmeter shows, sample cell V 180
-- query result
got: V 68
